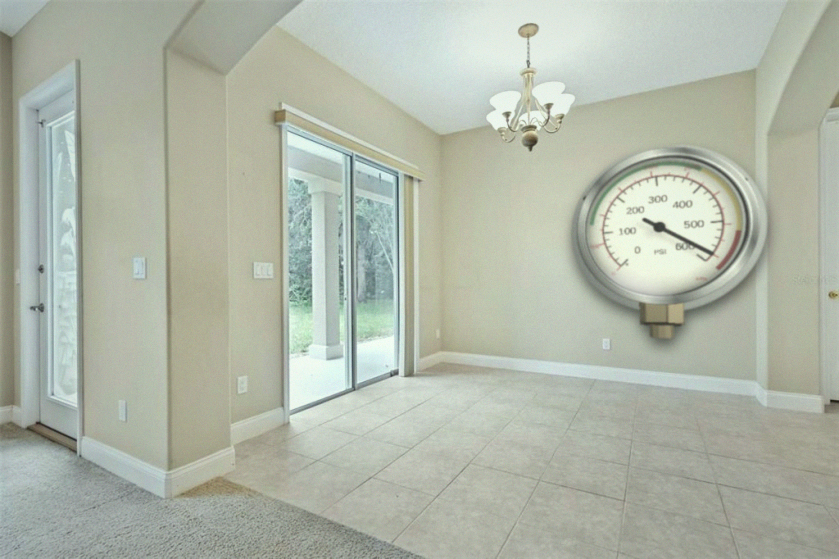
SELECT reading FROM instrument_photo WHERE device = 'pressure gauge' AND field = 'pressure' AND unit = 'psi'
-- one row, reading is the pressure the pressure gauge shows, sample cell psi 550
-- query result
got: psi 580
